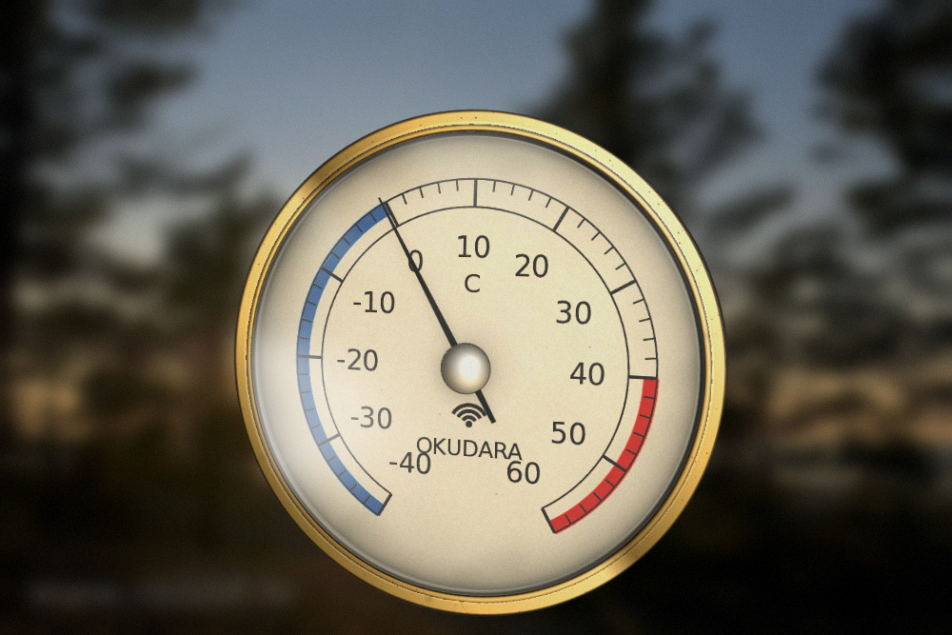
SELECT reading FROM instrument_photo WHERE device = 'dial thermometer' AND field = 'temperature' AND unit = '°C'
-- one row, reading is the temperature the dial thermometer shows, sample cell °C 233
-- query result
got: °C 0
